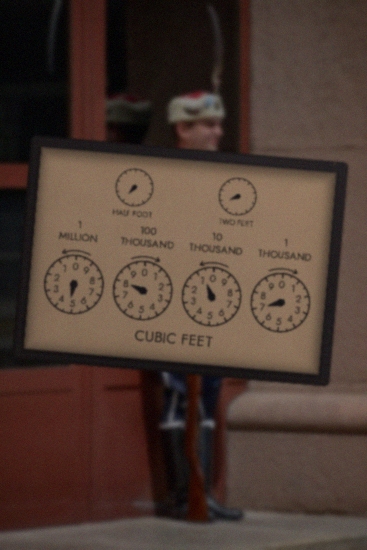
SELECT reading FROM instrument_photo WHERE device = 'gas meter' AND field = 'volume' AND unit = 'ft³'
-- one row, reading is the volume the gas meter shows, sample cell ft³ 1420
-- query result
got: ft³ 480700
